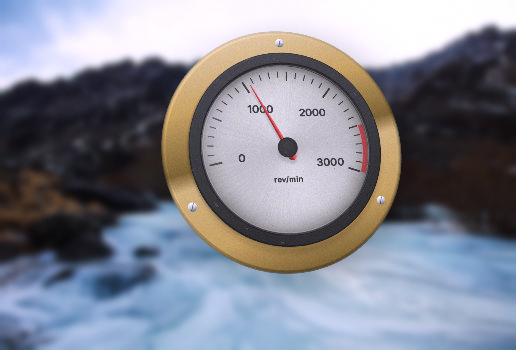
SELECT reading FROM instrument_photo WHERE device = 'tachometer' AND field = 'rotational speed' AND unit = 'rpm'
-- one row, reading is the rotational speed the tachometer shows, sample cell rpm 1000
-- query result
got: rpm 1050
